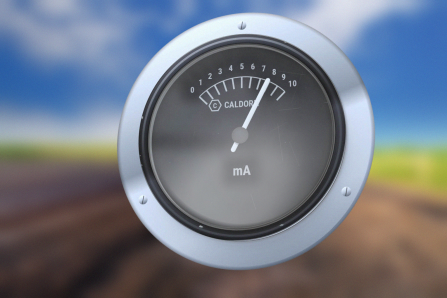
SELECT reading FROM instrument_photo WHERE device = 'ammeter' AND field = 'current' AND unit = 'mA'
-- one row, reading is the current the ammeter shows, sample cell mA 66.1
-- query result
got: mA 8
